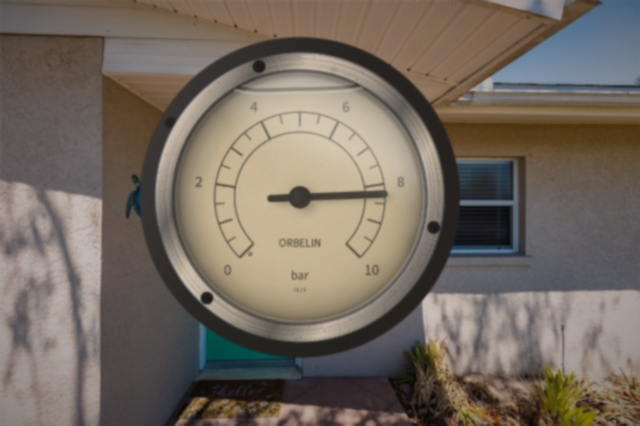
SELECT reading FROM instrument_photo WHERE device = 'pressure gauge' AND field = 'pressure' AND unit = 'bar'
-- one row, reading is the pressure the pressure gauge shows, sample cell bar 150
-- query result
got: bar 8.25
